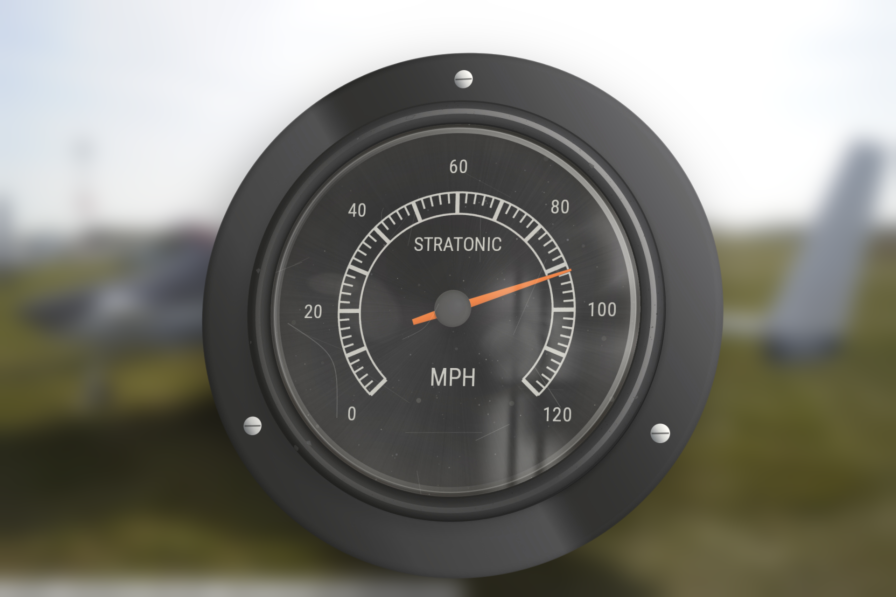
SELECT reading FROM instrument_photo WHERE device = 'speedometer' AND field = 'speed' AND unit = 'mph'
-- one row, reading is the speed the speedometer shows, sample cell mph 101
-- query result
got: mph 92
